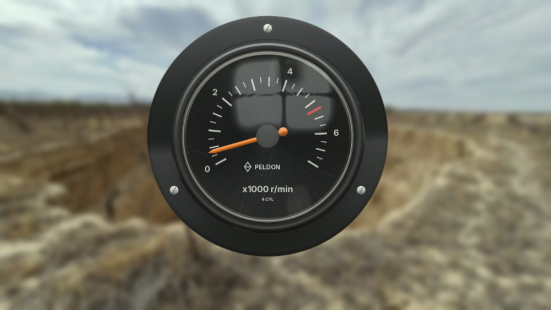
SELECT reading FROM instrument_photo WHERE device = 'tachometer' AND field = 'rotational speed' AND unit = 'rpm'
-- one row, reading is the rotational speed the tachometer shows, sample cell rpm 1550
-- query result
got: rpm 375
